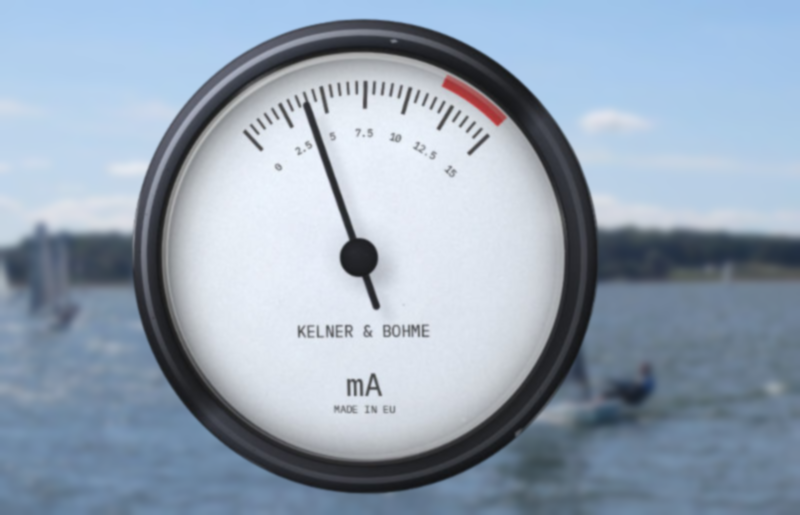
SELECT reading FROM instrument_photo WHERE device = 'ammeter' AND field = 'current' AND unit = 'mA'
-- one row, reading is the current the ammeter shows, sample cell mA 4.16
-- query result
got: mA 4
